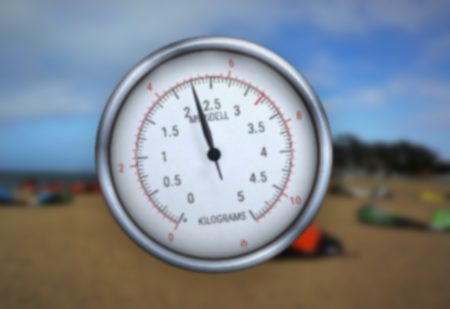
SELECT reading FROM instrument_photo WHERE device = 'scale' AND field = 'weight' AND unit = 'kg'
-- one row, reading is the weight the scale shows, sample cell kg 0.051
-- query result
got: kg 2.25
